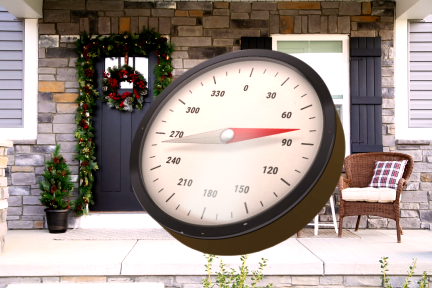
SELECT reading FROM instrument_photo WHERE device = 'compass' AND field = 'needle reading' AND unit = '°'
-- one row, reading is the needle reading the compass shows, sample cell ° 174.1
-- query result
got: ° 80
